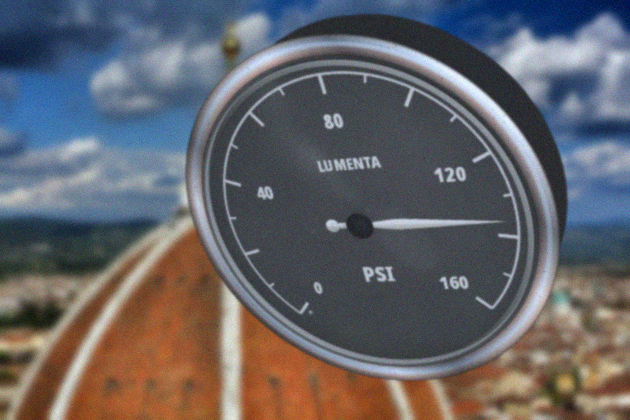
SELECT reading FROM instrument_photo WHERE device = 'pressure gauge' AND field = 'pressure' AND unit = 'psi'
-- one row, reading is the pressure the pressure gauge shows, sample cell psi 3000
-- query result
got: psi 135
